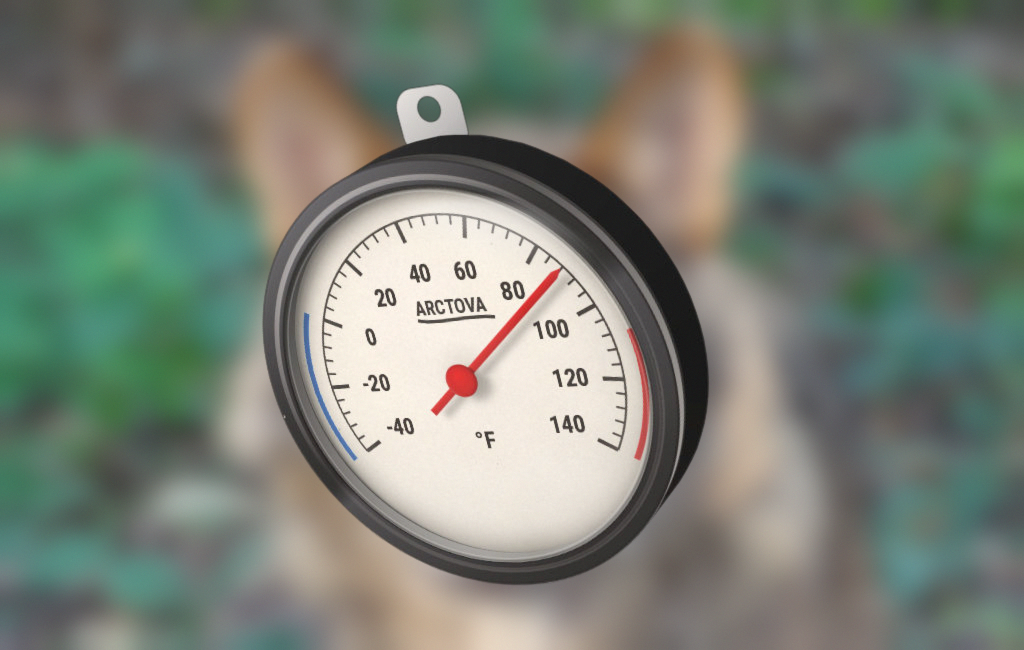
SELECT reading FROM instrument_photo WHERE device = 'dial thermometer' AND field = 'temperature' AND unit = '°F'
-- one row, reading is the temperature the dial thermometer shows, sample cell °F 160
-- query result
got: °F 88
